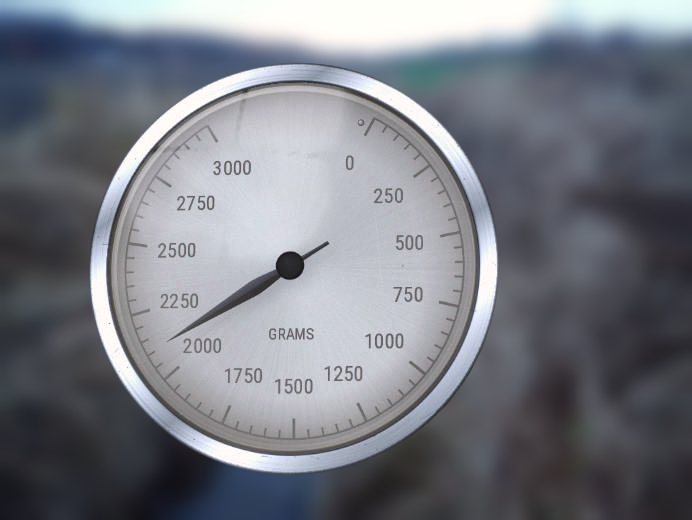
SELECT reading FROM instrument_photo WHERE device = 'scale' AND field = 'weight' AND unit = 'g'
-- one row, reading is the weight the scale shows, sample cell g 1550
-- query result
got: g 2100
